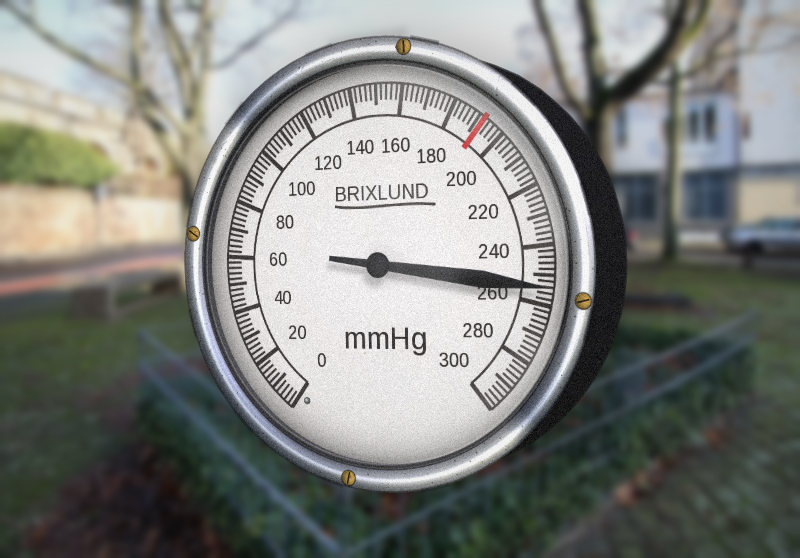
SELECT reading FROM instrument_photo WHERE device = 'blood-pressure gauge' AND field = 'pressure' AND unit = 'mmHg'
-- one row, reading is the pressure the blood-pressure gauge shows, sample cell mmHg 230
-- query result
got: mmHg 254
